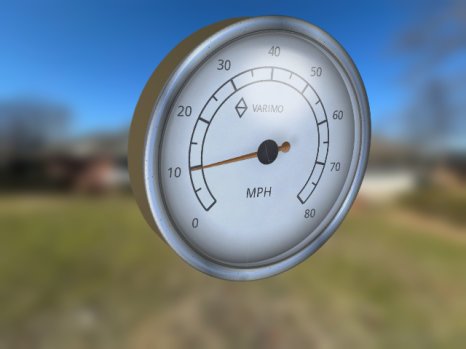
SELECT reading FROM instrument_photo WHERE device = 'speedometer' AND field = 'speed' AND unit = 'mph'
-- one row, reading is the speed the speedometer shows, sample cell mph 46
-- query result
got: mph 10
